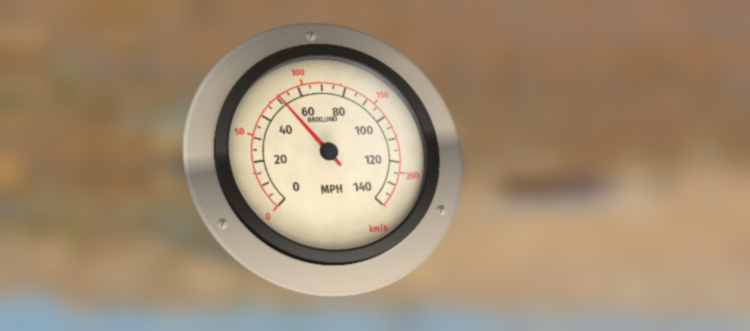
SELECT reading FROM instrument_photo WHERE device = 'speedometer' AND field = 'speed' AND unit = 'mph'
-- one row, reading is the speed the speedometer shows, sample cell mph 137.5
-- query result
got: mph 50
